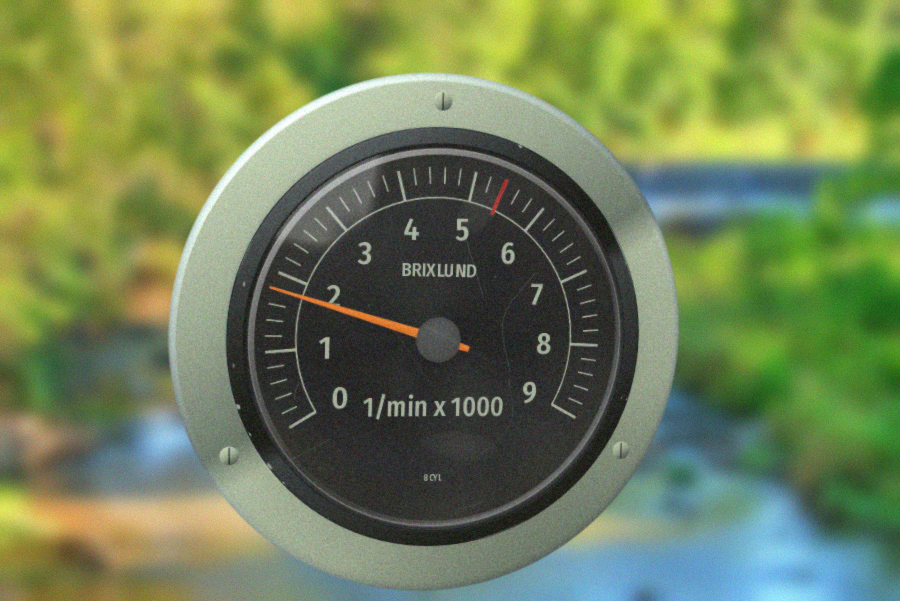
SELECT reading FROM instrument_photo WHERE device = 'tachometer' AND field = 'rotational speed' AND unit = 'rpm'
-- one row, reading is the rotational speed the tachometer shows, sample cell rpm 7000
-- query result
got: rpm 1800
